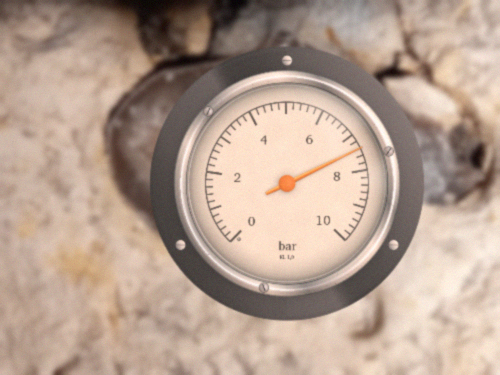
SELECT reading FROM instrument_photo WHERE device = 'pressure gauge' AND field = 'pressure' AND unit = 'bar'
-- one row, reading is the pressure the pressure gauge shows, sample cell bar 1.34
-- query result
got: bar 7.4
